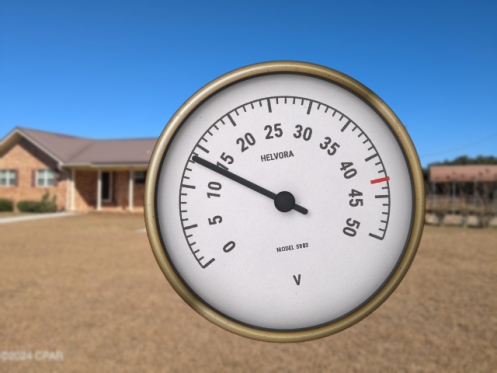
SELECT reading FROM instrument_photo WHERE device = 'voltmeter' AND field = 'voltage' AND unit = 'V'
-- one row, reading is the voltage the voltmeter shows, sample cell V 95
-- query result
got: V 13.5
